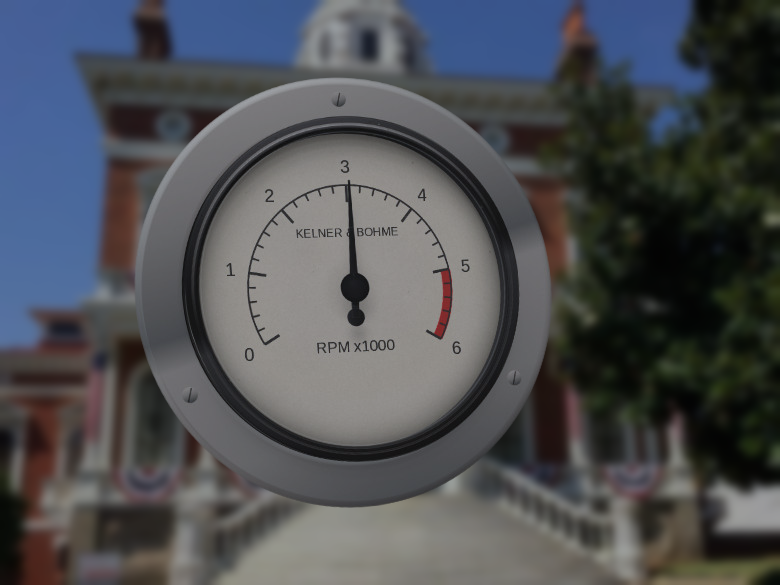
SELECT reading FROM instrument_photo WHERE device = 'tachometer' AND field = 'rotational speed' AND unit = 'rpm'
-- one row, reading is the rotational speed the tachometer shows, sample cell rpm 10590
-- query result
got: rpm 3000
